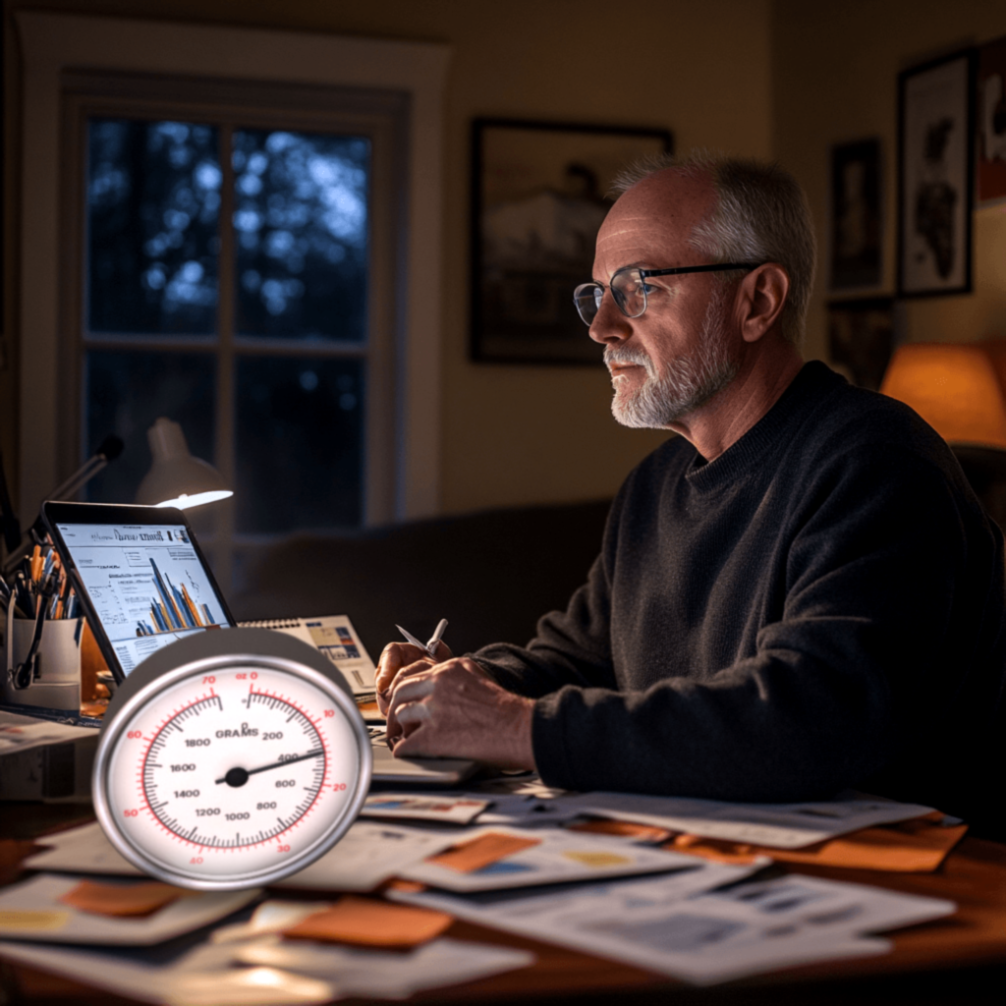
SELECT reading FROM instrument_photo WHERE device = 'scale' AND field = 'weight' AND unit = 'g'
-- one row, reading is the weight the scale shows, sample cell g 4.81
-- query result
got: g 400
